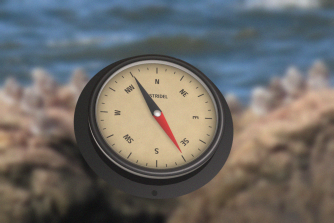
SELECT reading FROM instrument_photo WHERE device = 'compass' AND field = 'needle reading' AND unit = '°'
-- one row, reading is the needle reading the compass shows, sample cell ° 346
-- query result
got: ° 150
